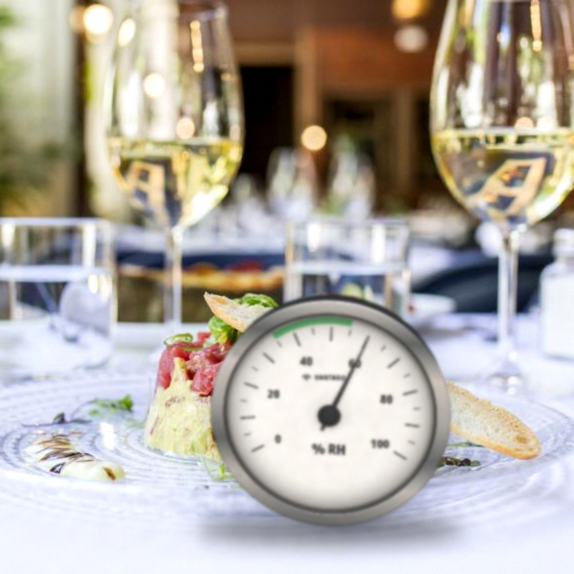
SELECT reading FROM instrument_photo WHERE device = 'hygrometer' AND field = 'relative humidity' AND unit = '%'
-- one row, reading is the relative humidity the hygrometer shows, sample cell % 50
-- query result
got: % 60
